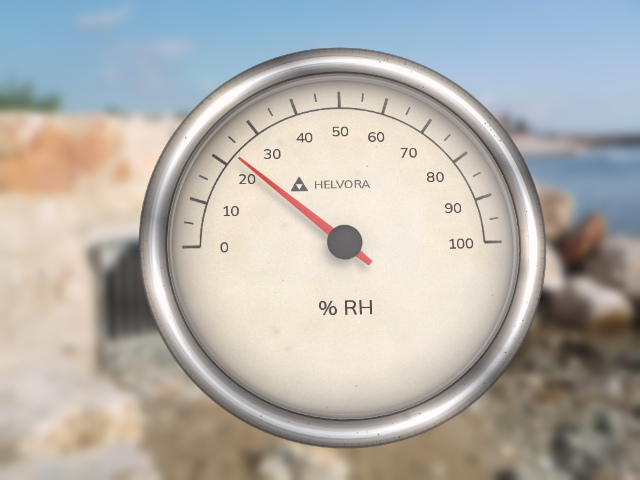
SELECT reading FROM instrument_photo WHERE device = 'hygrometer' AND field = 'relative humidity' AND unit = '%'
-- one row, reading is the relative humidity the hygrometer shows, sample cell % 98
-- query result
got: % 22.5
